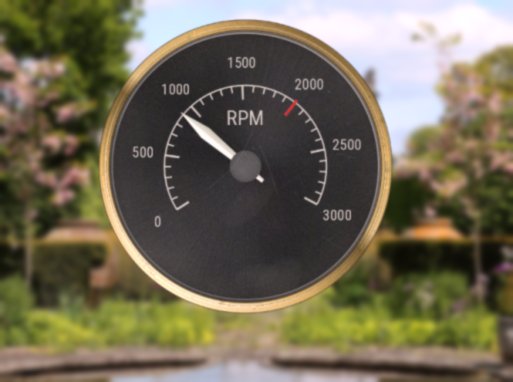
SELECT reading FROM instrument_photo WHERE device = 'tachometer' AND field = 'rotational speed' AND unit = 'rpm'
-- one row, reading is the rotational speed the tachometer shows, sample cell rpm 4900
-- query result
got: rpm 900
